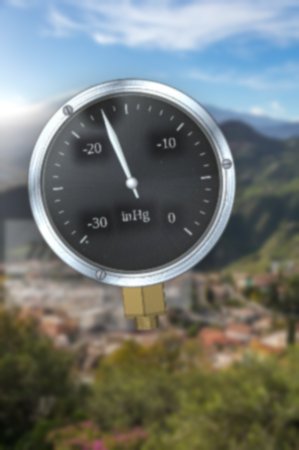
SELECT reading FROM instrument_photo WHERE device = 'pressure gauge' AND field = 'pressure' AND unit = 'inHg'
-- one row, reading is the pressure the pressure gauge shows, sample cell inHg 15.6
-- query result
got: inHg -17
